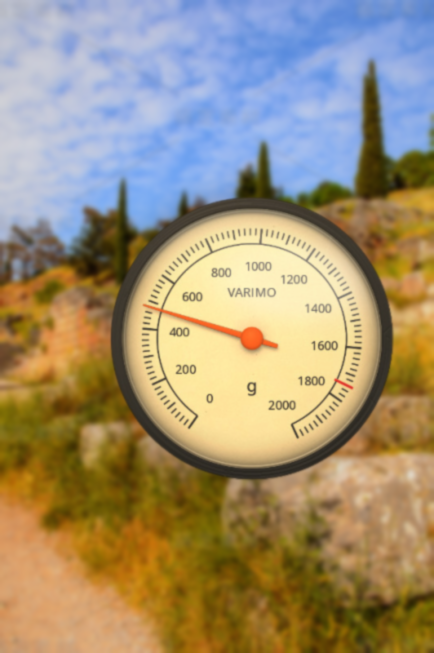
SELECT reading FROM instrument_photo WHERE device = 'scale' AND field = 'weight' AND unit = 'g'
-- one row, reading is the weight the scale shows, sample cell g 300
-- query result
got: g 480
